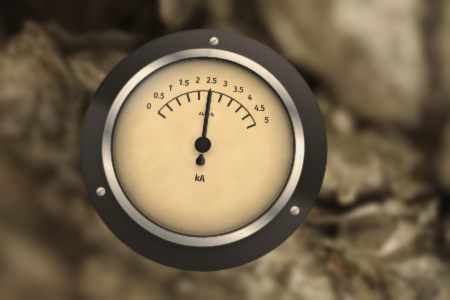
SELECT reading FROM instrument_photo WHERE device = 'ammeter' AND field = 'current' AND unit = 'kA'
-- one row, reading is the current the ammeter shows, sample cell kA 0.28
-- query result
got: kA 2.5
